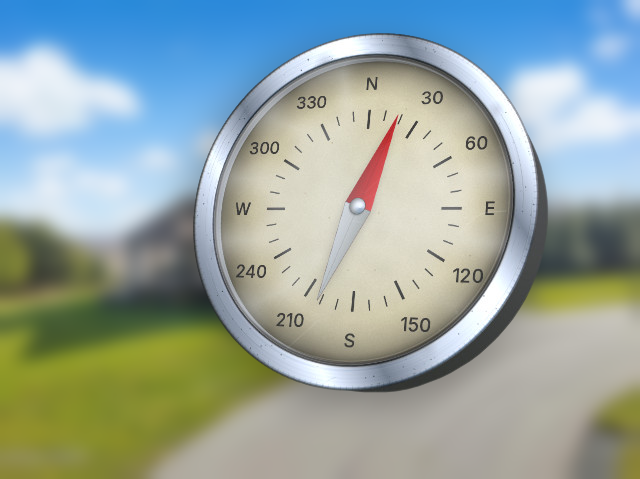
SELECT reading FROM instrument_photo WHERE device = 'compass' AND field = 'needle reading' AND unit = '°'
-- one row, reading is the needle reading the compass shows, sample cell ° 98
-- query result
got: ° 20
